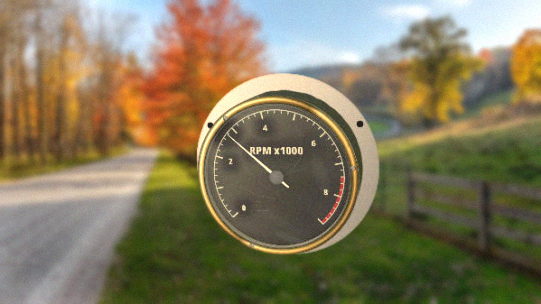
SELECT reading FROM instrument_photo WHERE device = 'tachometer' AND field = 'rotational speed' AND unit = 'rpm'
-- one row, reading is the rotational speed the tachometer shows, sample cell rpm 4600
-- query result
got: rpm 2800
